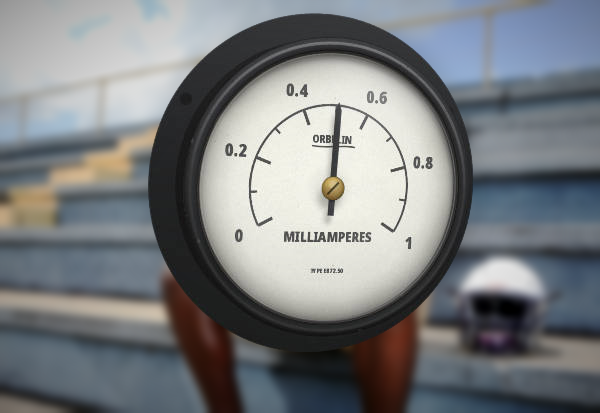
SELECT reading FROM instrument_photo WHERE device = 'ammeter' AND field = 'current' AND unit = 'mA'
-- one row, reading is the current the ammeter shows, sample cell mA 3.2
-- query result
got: mA 0.5
